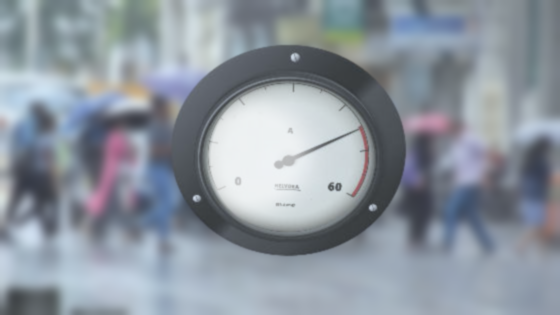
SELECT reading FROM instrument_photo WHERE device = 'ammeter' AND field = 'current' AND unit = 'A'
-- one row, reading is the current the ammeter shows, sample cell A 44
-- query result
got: A 45
